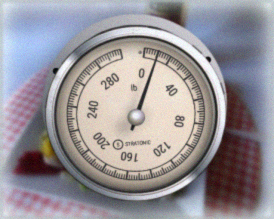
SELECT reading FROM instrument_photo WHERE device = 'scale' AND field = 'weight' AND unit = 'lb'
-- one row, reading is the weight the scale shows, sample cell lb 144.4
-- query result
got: lb 10
